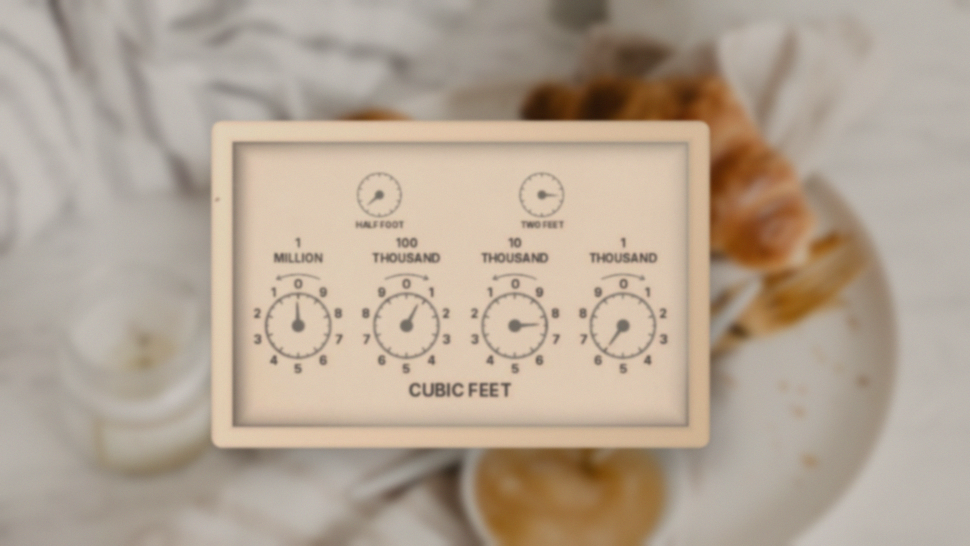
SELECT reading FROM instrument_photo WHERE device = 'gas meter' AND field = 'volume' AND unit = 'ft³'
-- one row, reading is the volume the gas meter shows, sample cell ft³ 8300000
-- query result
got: ft³ 7600
